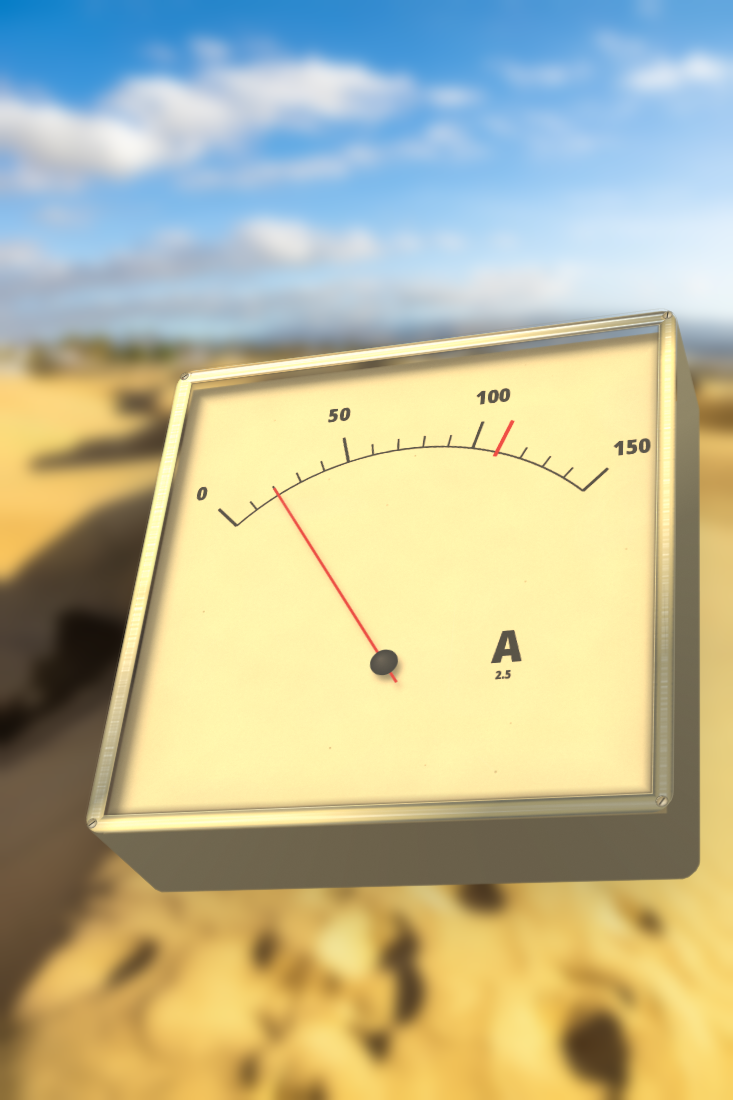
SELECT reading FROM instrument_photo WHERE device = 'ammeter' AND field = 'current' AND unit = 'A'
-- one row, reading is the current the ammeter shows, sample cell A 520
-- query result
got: A 20
